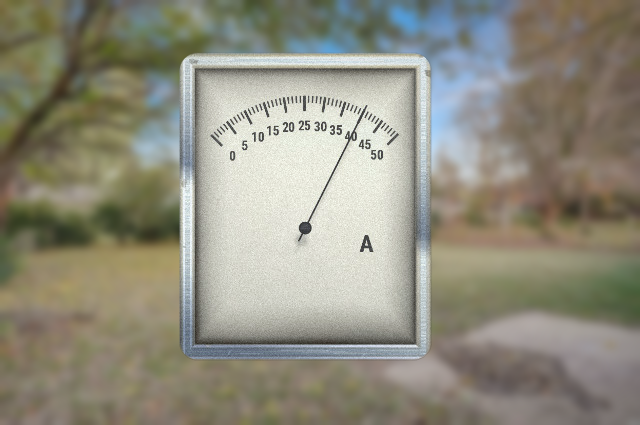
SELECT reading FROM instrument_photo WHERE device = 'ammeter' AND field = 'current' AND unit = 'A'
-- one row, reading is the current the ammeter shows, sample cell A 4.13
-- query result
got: A 40
